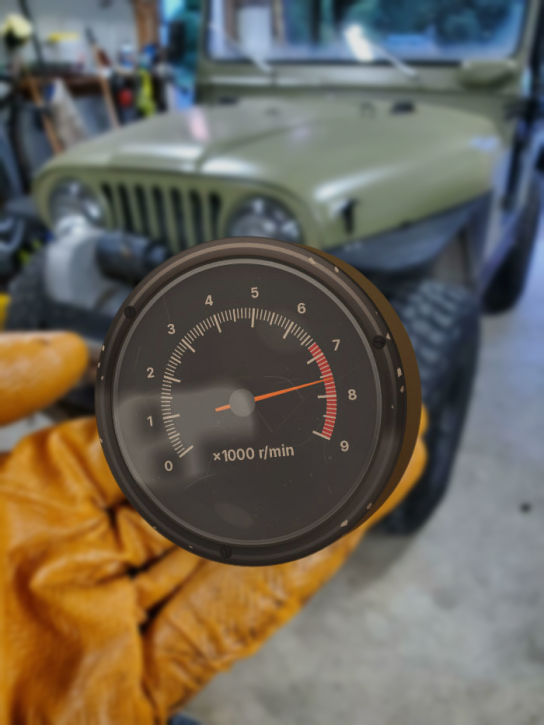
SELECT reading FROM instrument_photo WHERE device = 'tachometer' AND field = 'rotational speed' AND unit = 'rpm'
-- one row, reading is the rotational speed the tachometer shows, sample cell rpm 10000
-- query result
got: rpm 7600
